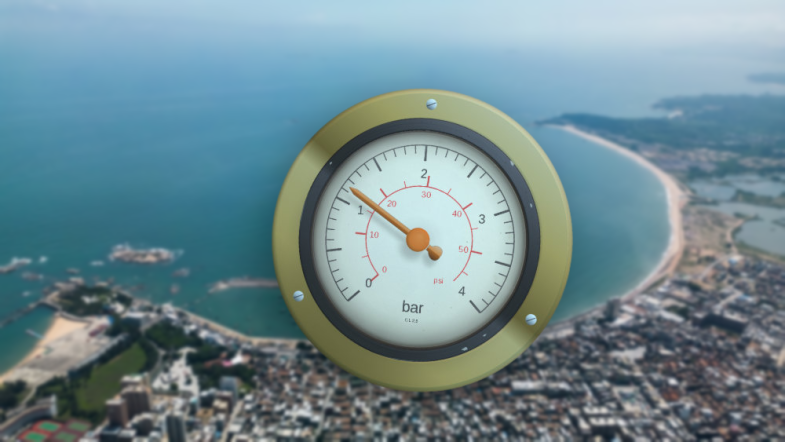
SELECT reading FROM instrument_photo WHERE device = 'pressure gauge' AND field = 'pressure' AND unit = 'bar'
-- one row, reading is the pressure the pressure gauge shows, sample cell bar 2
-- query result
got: bar 1.15
